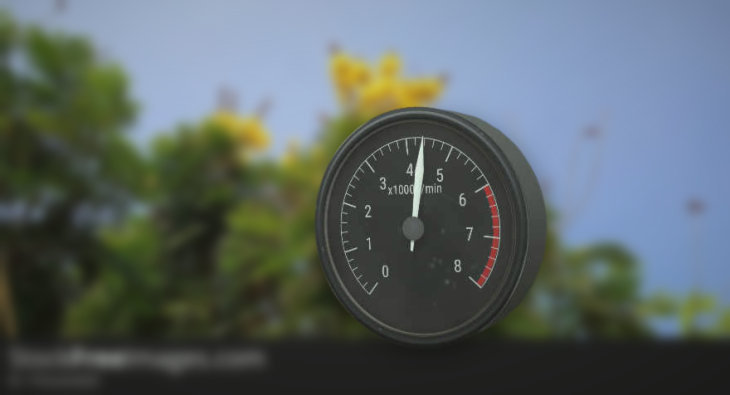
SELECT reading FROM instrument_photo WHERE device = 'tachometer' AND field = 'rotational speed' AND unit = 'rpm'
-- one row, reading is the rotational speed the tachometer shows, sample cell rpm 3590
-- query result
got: rpm 4400
